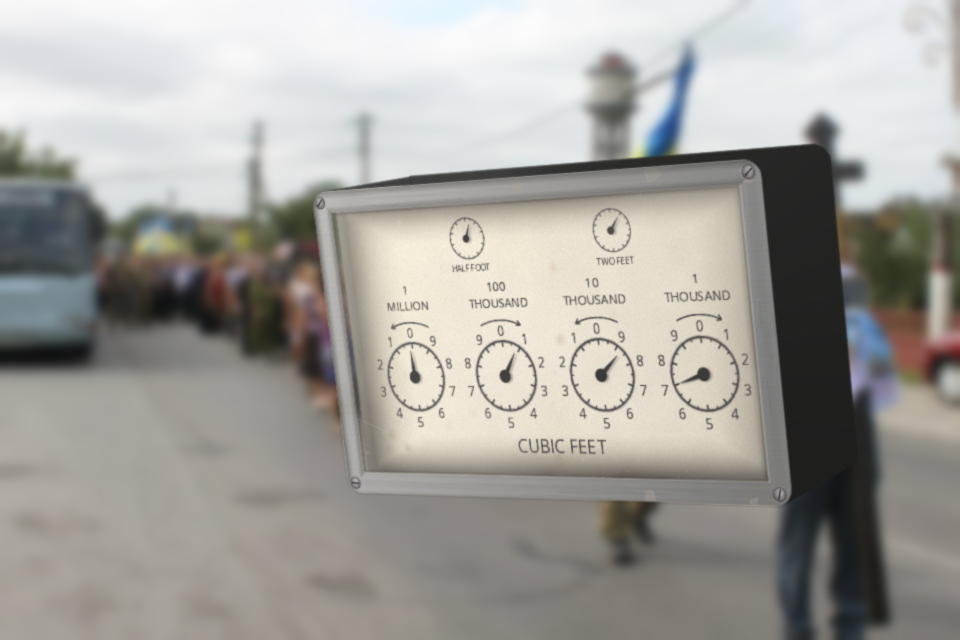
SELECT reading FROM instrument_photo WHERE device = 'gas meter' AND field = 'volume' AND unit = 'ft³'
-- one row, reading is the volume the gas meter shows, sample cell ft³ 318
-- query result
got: ft³ 8700
